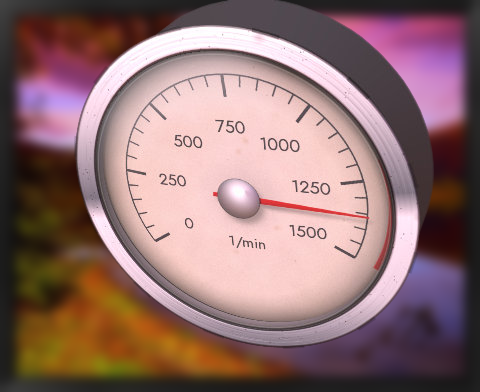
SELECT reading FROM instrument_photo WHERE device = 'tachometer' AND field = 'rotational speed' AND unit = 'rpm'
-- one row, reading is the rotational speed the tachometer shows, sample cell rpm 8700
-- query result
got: rpm 1350
